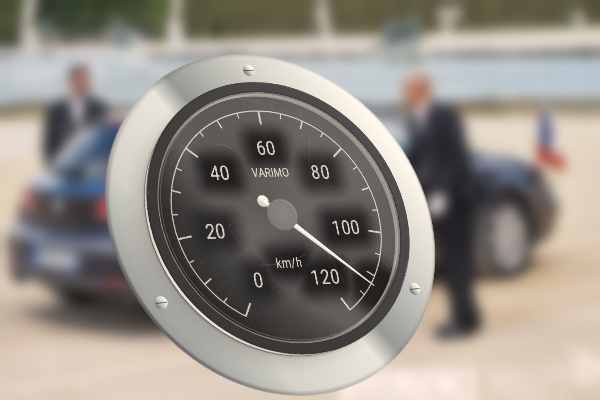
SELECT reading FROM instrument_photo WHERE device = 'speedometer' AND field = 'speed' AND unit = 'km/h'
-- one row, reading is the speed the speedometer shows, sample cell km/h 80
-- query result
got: km/h 112.5
